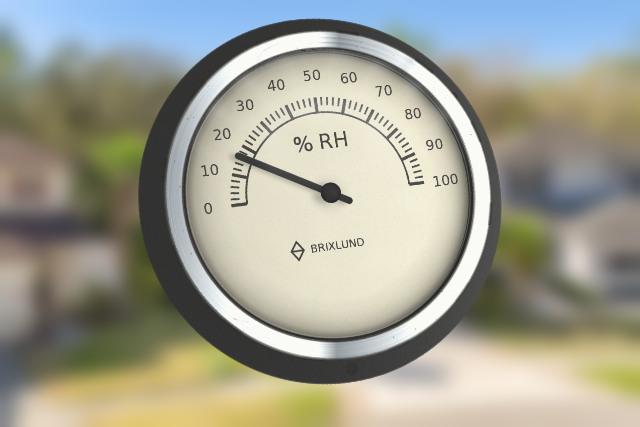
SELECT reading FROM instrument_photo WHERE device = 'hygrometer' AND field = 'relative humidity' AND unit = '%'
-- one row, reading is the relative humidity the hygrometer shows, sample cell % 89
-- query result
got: % 16
